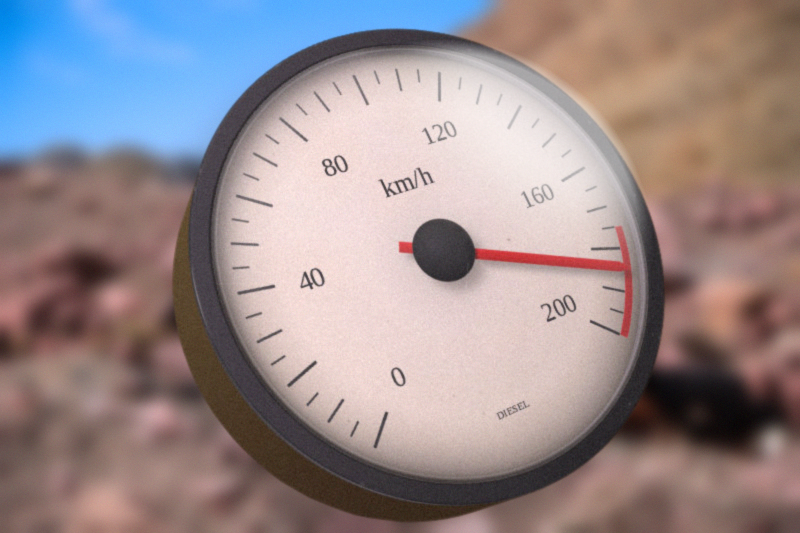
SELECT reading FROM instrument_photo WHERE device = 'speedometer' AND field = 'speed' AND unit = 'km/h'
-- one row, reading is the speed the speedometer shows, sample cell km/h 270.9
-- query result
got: km/h 185
